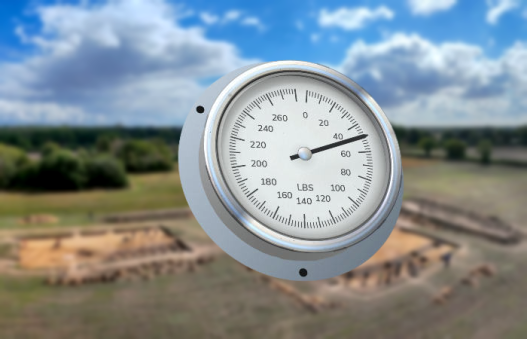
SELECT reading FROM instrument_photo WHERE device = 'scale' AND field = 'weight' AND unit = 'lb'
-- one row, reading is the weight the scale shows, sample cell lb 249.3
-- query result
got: lb 50
